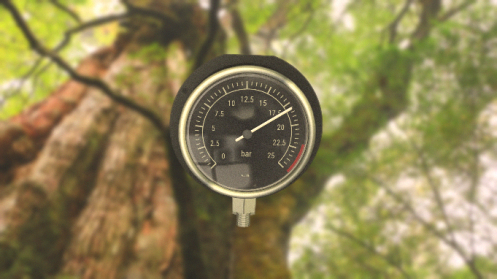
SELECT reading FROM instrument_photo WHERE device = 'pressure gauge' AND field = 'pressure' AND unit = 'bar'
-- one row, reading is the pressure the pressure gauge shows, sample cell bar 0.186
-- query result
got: bar 18
